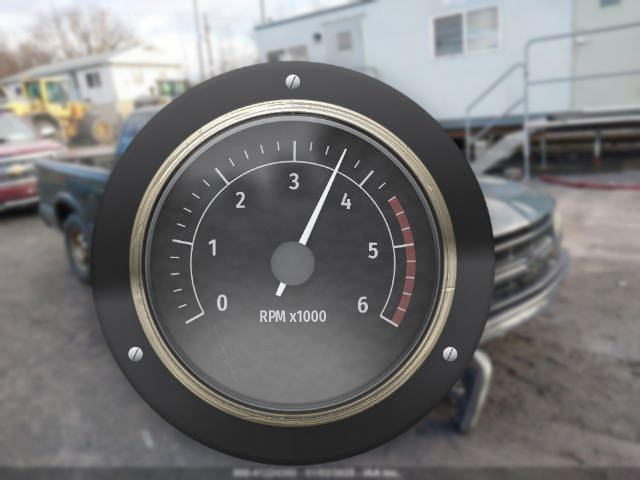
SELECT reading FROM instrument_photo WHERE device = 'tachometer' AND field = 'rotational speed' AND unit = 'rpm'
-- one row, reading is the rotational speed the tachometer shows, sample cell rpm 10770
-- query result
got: rpm 3600
